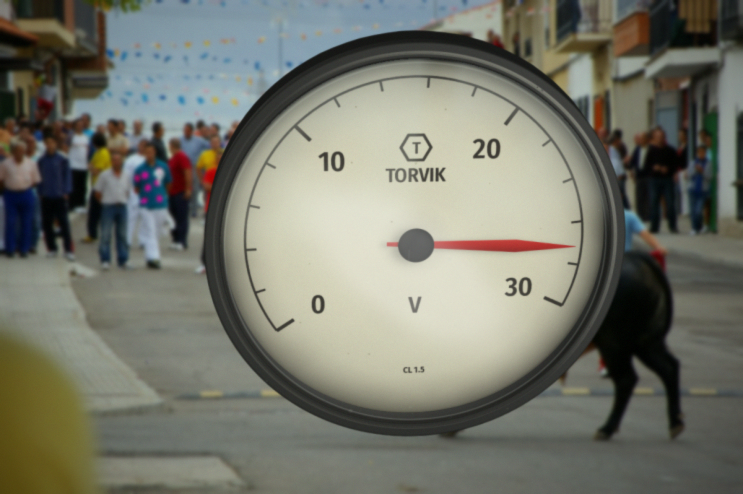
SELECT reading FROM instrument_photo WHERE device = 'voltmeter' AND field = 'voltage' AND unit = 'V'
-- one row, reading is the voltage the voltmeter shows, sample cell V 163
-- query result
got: V 27
